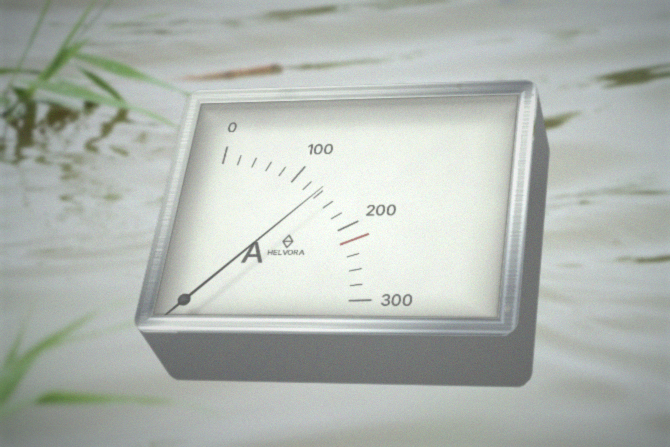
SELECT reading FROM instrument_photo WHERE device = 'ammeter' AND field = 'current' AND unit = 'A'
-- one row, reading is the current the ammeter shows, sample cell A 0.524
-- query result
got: A 140
